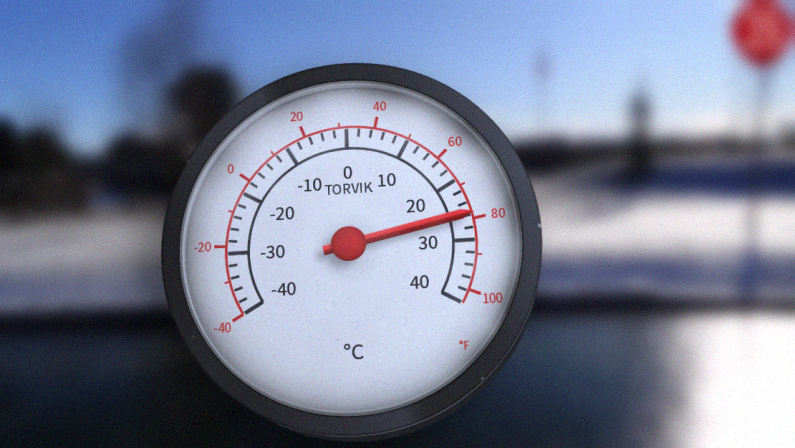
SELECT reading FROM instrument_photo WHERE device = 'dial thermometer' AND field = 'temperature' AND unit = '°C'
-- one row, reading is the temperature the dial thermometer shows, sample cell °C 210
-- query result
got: °C 26
